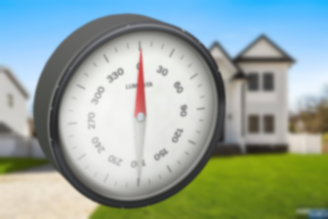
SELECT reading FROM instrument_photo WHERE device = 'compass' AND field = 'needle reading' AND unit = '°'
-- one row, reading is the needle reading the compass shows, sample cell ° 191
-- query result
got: ° 0
